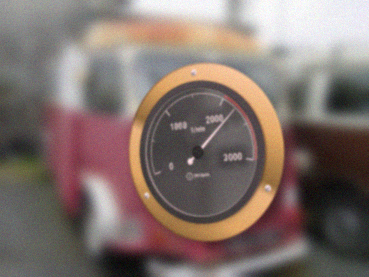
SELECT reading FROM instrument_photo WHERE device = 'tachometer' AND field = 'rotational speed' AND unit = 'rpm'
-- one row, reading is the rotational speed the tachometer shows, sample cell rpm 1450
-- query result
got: rpm 2250
